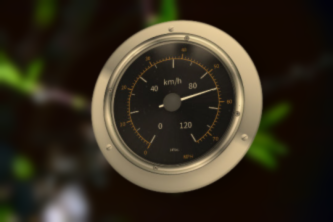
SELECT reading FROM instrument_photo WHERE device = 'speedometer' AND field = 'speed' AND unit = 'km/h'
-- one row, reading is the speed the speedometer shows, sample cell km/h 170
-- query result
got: km/h 90
